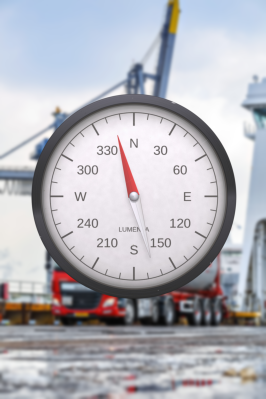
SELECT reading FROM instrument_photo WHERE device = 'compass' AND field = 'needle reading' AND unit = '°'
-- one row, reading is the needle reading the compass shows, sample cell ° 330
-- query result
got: ° 345
